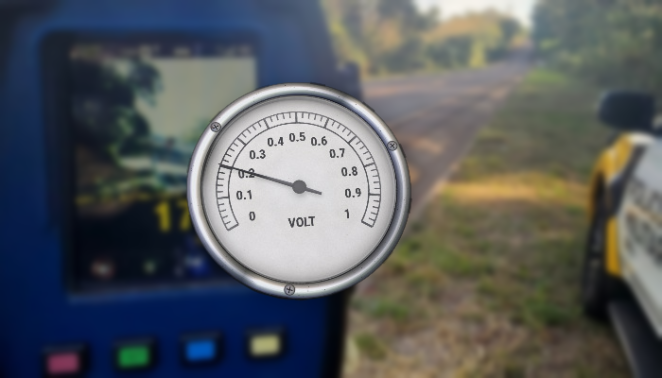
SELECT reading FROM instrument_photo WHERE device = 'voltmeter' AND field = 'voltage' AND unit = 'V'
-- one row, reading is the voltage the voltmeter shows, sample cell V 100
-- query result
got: V 0.2
